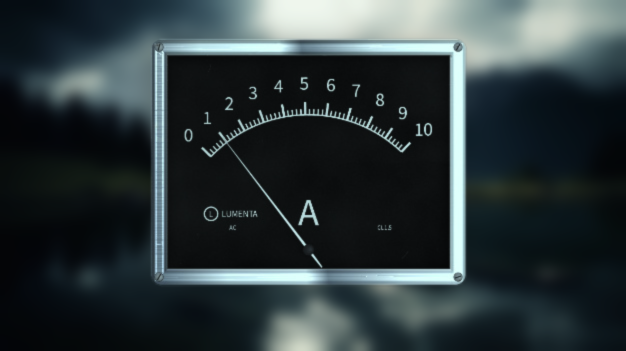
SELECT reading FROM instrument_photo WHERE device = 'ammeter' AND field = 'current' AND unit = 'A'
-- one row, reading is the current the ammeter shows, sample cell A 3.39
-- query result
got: A 1
